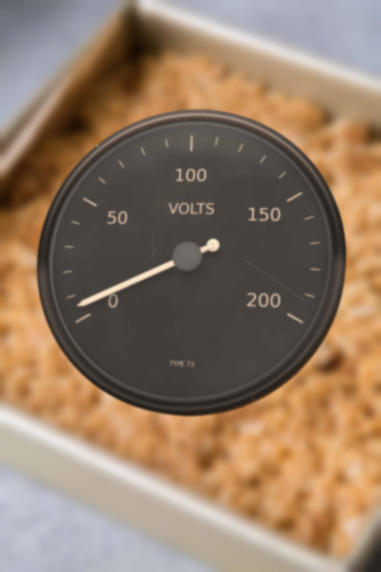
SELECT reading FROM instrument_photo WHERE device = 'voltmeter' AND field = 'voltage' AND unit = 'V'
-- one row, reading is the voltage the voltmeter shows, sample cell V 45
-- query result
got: V 5
